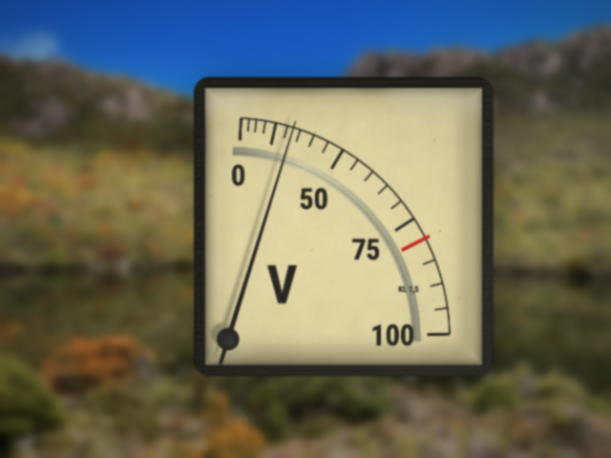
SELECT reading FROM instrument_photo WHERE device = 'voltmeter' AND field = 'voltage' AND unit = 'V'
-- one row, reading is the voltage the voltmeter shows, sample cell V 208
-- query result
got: V 32.5
